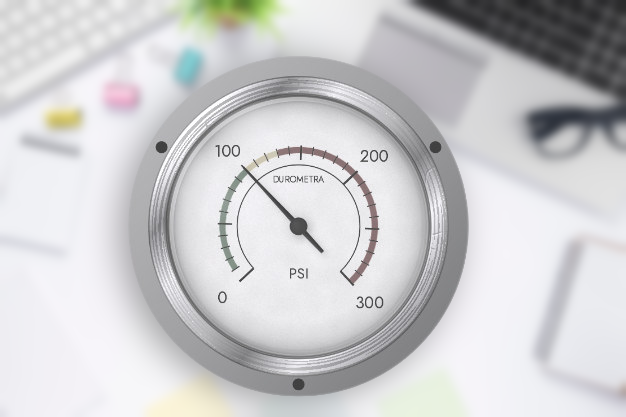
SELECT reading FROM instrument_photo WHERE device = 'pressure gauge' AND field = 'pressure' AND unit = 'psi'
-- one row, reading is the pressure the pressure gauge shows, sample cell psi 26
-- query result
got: psi 100
